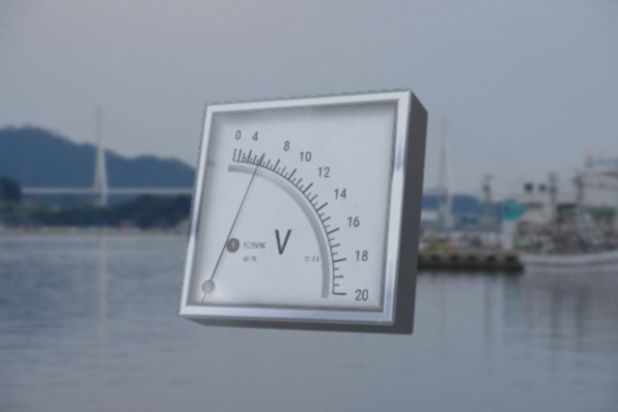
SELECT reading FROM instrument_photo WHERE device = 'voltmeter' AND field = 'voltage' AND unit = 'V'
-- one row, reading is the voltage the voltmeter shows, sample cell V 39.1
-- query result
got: V 6
